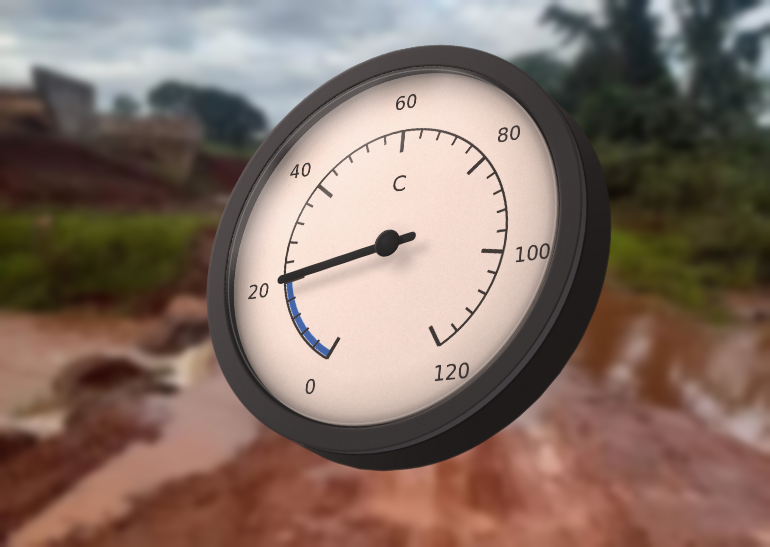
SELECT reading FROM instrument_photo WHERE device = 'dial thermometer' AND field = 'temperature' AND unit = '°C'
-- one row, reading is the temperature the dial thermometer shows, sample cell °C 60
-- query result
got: °C 20
